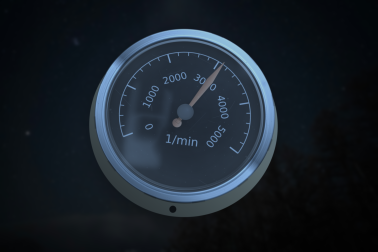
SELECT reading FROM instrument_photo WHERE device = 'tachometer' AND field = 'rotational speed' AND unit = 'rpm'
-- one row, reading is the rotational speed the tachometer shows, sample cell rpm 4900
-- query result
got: rpm 3100
